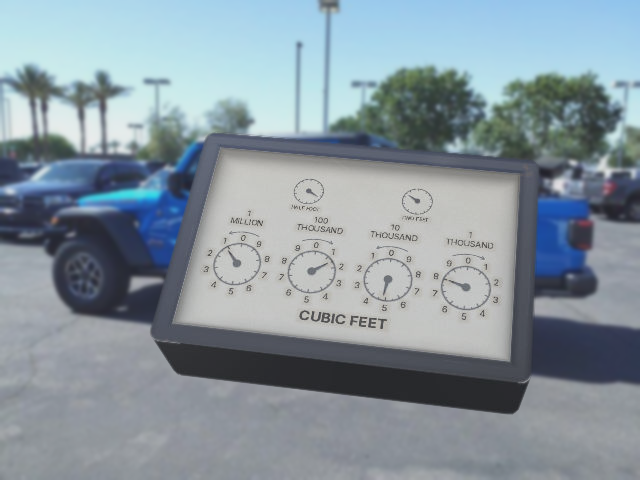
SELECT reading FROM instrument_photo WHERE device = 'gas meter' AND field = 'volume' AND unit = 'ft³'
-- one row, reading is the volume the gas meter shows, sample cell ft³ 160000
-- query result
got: ft³ 114800
